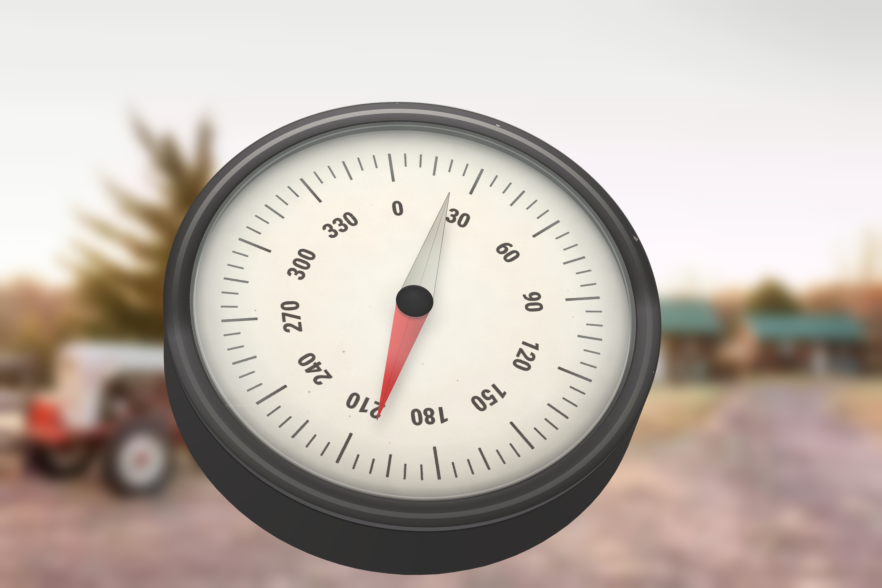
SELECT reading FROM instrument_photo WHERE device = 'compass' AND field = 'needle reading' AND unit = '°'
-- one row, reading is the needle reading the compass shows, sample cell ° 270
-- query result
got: ° 202.5
